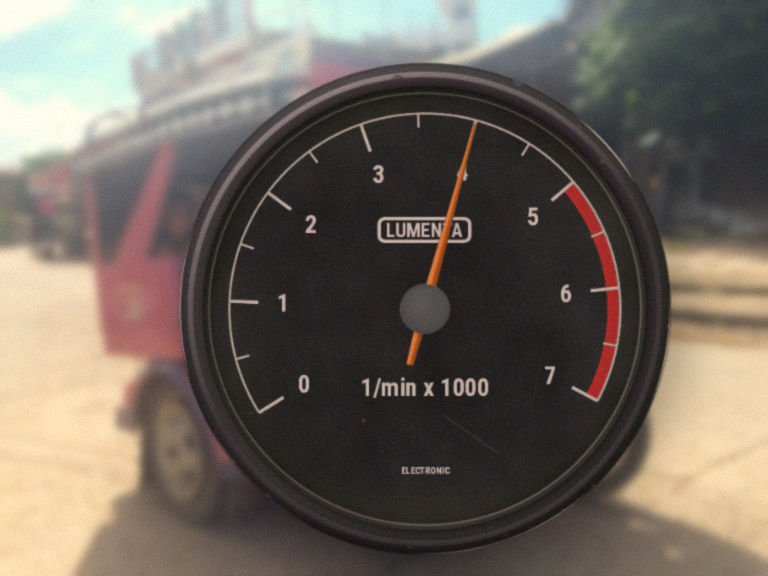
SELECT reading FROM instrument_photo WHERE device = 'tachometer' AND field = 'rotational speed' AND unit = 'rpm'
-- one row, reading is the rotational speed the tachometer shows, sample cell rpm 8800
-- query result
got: rpm 4000
